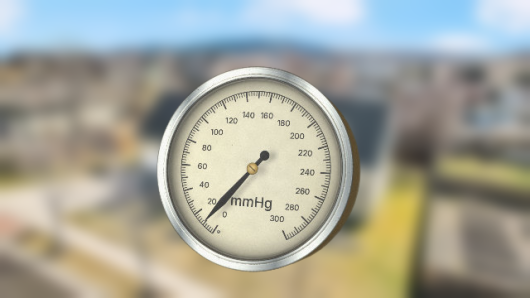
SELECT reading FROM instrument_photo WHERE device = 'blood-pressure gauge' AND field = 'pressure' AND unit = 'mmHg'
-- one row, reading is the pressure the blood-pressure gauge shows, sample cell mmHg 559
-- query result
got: mmHg 10
